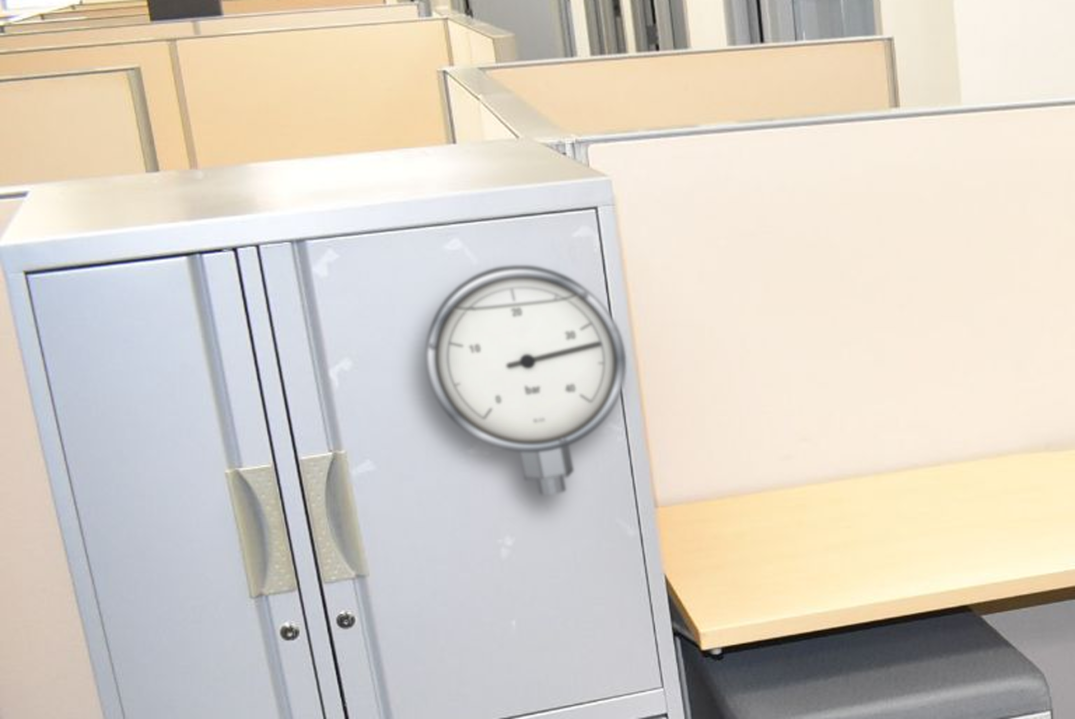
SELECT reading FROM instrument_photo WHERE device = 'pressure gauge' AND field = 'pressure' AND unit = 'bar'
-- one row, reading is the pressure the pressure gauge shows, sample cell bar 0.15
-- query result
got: bar 32.5
